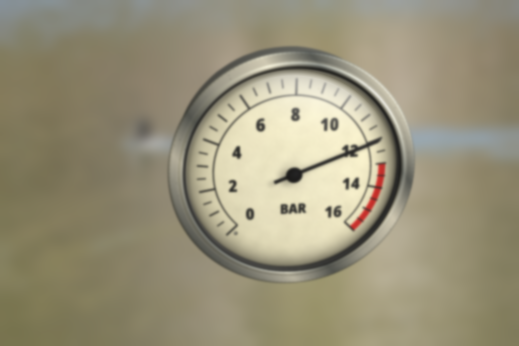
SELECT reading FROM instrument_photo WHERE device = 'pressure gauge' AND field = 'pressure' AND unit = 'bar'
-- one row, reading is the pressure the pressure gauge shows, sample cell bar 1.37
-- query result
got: bar 12
